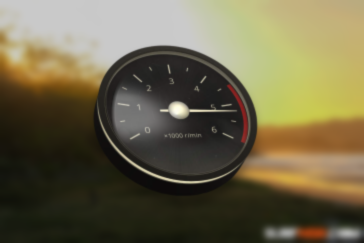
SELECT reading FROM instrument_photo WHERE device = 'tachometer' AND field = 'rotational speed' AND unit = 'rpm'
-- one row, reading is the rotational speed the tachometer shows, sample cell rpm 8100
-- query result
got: rpm 5250
